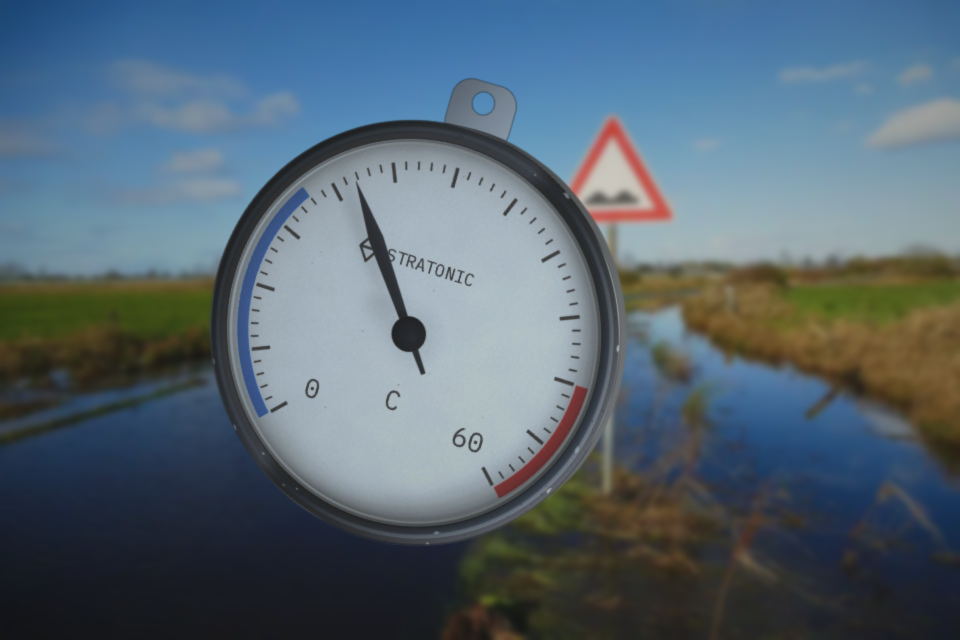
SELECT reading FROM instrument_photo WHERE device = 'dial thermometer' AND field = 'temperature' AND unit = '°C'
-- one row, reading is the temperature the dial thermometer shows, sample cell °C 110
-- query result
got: °C 22
